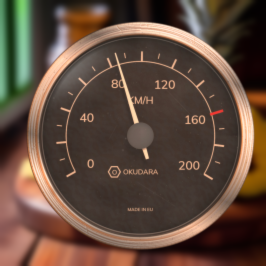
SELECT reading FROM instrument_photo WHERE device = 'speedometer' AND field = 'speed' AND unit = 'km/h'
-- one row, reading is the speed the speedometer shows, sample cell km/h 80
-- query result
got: km/h 85
